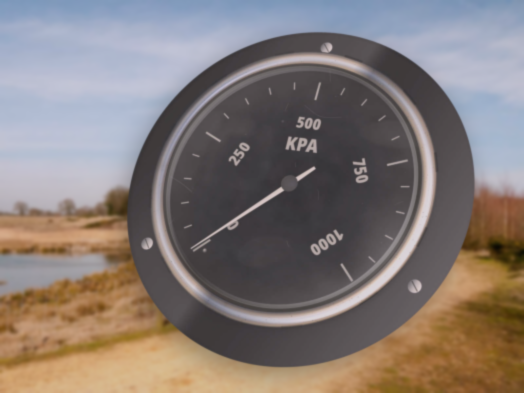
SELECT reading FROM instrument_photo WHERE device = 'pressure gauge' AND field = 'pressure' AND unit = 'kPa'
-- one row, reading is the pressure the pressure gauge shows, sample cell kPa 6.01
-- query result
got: kPa 0
